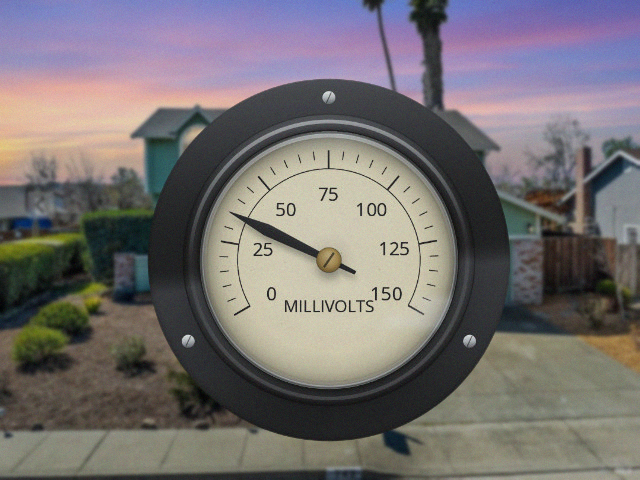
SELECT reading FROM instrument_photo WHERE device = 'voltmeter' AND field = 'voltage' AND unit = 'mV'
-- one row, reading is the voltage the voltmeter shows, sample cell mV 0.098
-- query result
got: mV 35
